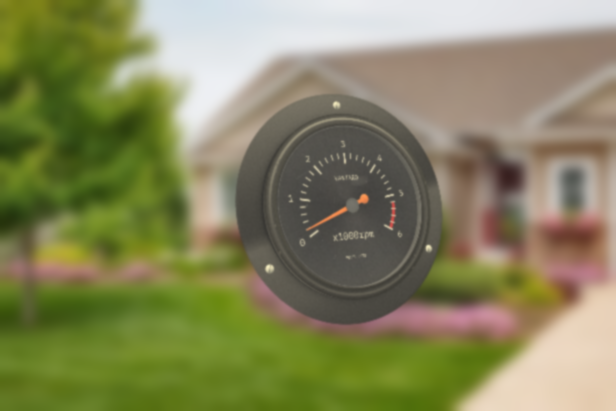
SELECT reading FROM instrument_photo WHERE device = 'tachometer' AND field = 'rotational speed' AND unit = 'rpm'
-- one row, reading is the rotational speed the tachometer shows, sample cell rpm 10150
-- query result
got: rpm 200
